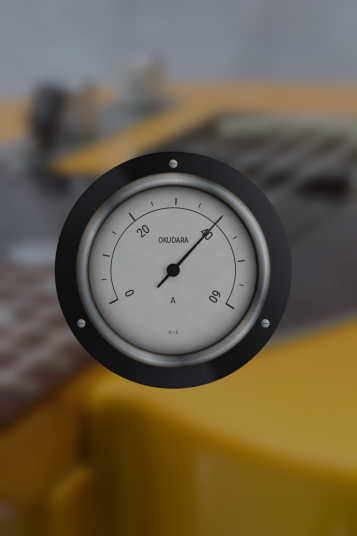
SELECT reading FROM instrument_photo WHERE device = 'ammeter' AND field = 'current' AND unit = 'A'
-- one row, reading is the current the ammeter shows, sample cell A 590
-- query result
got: A 40
